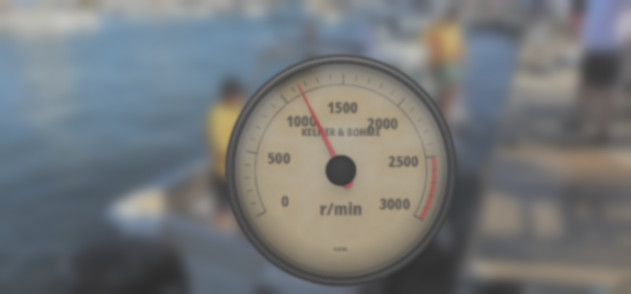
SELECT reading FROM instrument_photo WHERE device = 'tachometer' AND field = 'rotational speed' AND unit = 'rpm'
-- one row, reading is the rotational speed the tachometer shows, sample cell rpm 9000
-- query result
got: rpm 1150
